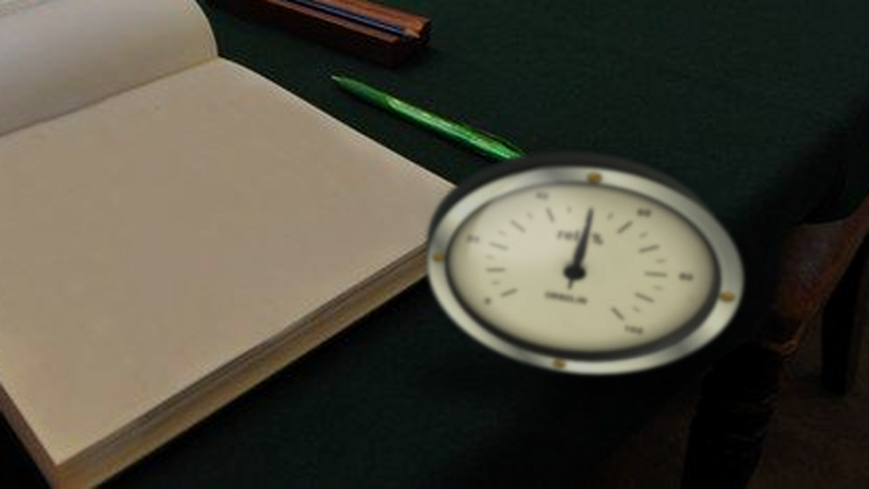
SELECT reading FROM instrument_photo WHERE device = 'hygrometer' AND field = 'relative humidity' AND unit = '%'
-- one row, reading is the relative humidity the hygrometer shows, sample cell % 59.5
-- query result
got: % 50
